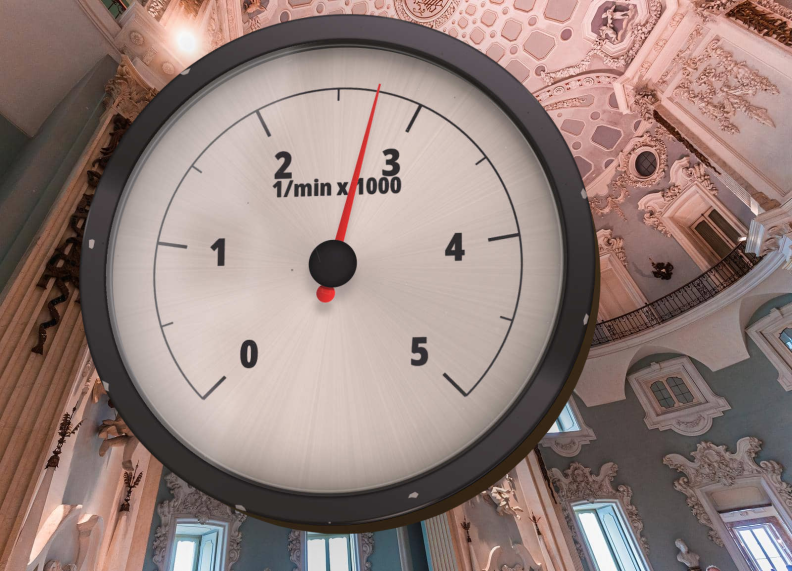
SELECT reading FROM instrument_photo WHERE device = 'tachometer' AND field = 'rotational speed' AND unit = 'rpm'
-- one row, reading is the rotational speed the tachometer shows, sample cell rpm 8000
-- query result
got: rpm 2750
